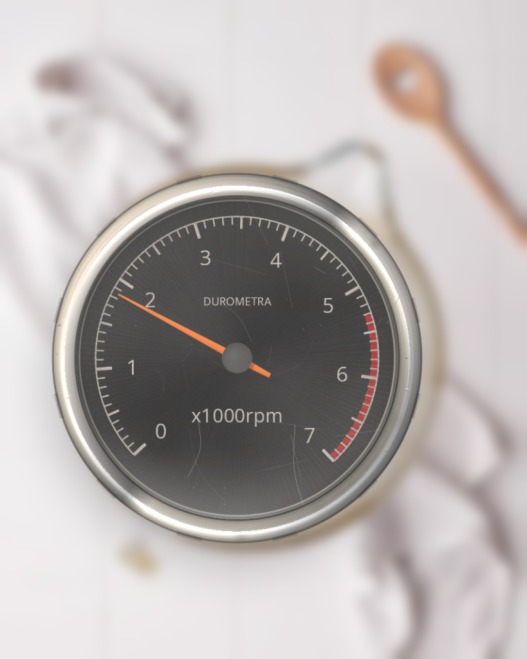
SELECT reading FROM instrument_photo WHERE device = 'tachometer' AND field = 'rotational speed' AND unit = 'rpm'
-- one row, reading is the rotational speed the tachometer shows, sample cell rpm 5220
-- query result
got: rpm 1850
